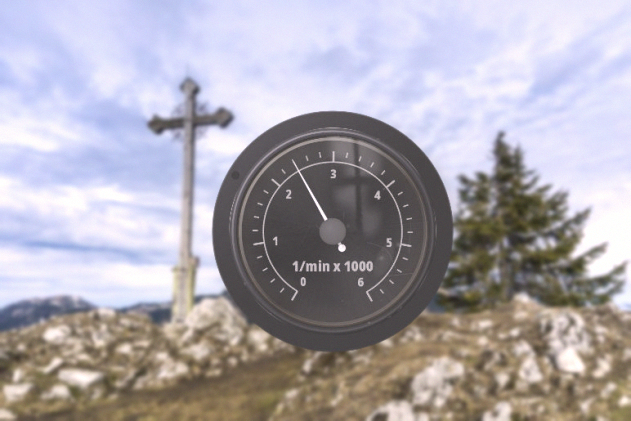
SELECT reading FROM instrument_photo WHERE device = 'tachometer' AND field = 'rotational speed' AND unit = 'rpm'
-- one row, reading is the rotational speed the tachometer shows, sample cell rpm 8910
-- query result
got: rpm 2400
